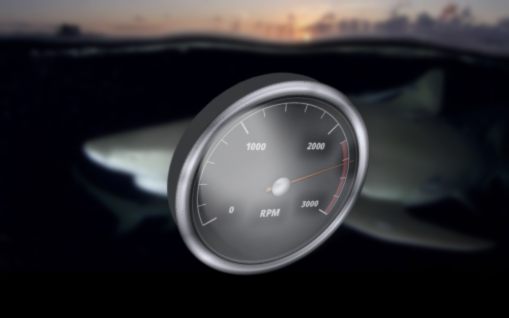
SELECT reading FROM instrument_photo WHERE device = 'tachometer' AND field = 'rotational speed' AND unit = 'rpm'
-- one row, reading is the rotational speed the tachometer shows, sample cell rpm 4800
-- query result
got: rpm 2400
